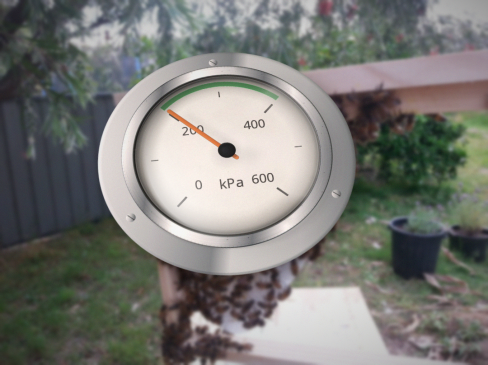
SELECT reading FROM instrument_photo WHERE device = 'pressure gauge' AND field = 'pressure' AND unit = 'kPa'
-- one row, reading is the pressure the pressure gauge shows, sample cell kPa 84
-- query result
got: kPa 200
